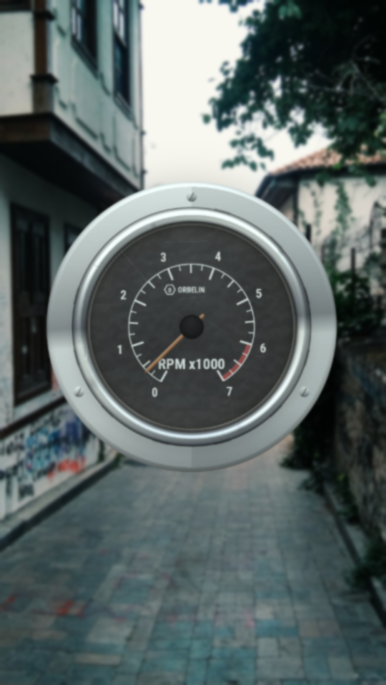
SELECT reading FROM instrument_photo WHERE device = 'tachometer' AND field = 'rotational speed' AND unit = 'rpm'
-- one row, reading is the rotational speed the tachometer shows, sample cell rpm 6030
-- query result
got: rpm 375
